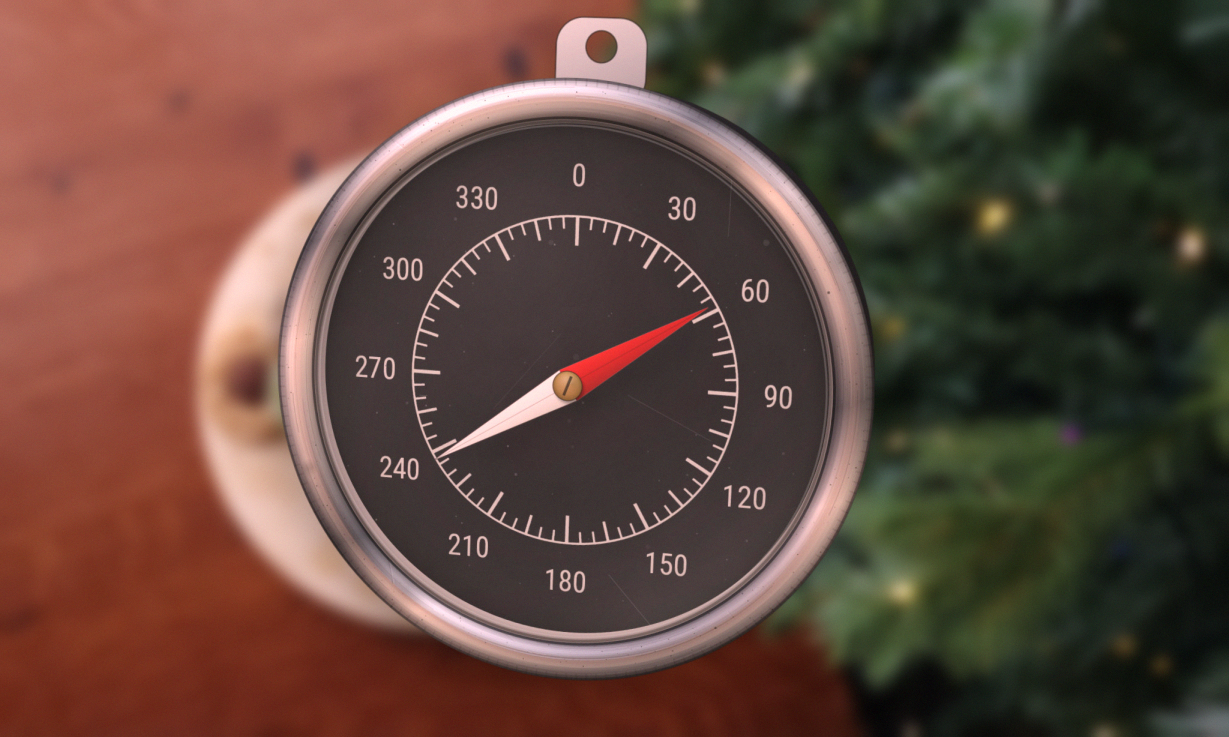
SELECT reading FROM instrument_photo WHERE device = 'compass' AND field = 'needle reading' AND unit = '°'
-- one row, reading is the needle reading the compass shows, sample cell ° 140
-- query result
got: ° 57.5
